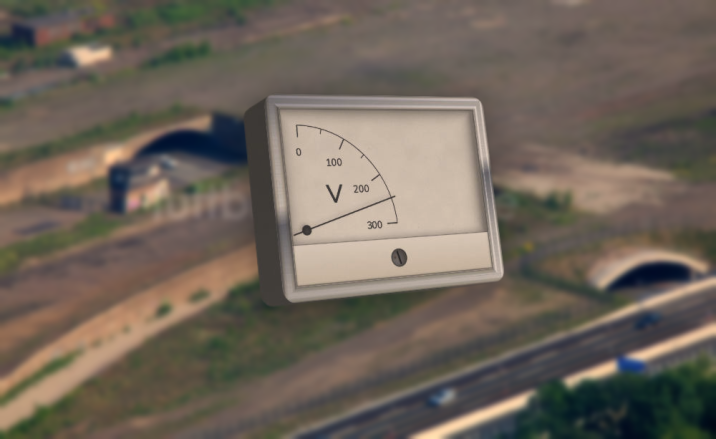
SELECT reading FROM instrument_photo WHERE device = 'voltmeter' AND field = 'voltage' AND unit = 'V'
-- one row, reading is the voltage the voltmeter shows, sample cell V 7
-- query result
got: V 250
